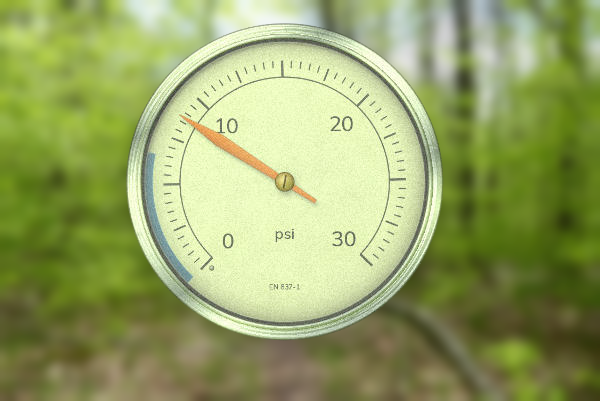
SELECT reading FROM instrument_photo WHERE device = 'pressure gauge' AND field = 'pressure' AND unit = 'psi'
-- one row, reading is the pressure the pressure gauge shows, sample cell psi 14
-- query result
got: psi 8.75
